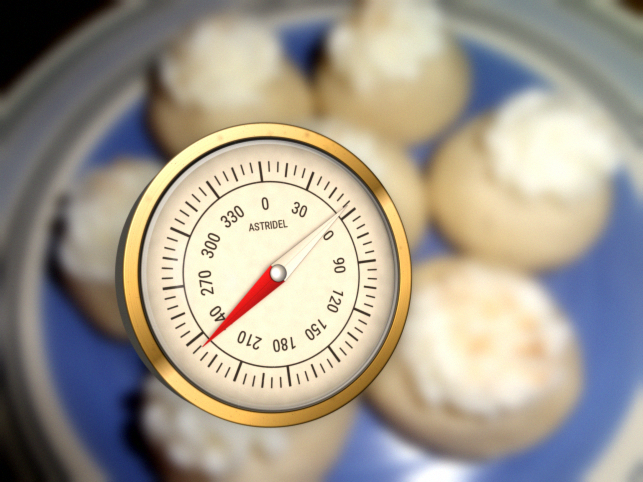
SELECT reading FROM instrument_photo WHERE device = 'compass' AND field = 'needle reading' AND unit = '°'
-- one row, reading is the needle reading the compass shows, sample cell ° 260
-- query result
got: ° 235
